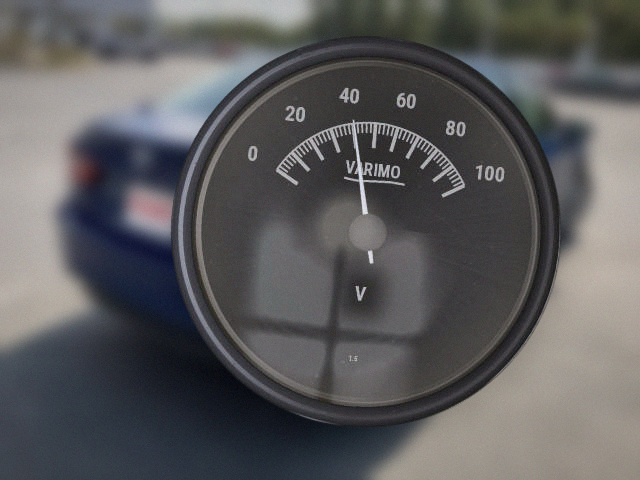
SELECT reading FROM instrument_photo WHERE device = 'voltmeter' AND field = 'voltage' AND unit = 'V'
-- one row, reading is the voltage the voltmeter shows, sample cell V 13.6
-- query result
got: V 40
